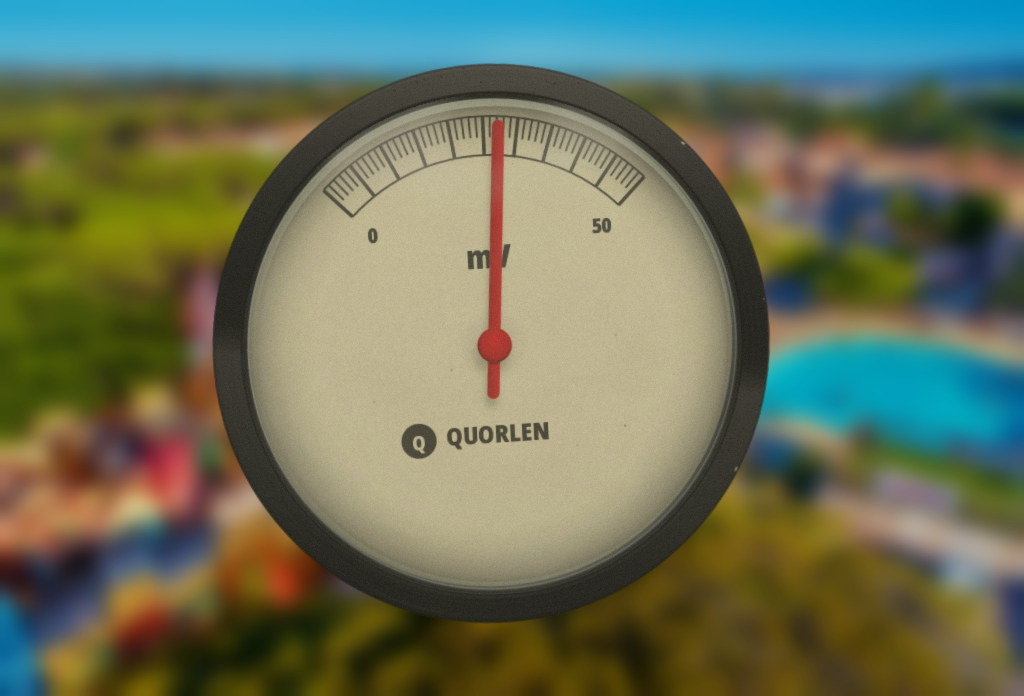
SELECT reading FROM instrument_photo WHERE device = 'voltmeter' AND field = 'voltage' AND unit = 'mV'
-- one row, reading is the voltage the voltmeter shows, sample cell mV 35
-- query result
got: mV 27
